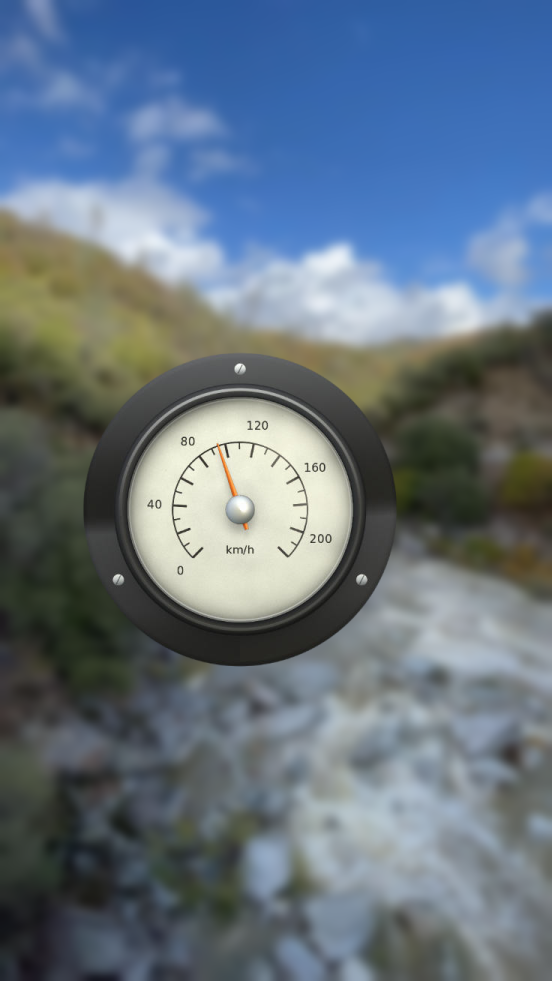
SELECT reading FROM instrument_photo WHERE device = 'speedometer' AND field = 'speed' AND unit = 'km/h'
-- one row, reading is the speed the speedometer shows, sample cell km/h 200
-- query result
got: km/h 95
